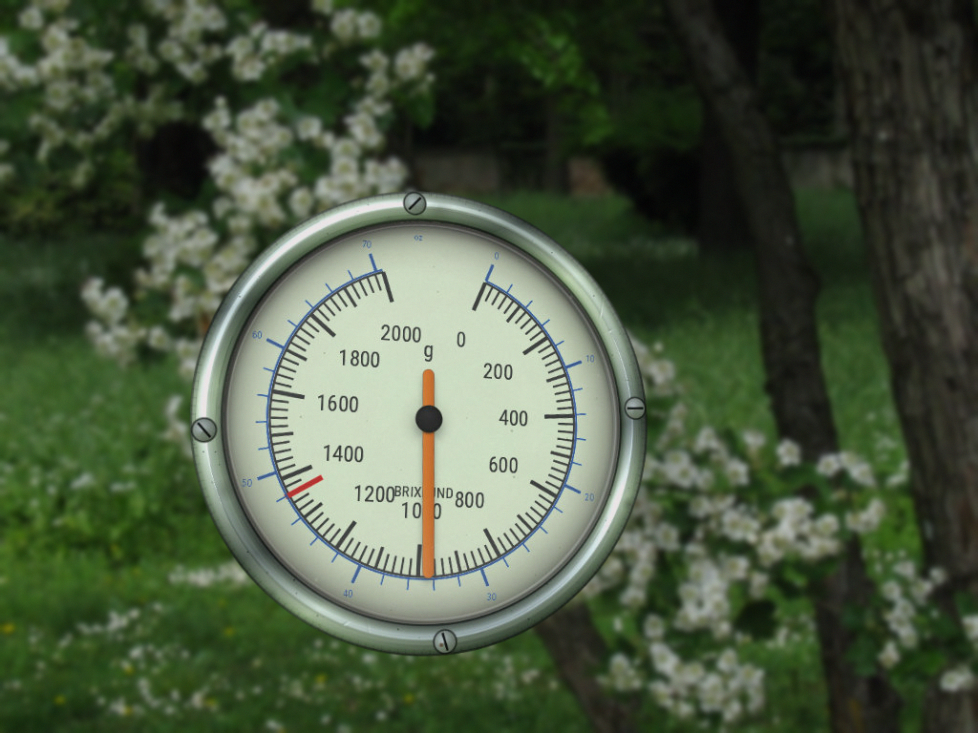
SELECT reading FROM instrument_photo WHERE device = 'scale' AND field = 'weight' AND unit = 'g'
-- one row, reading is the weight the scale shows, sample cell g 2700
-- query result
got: g 980
